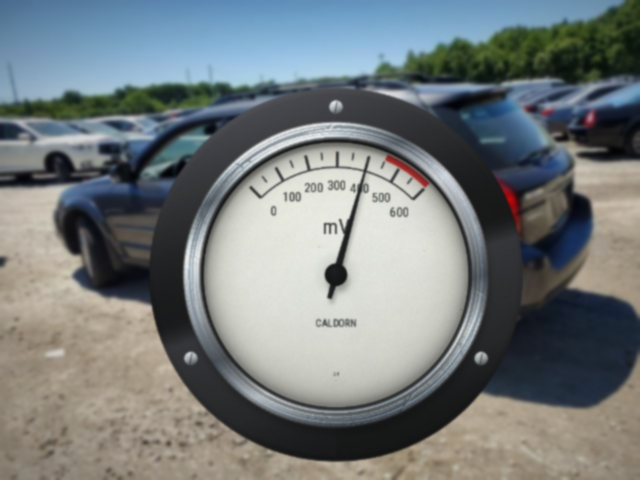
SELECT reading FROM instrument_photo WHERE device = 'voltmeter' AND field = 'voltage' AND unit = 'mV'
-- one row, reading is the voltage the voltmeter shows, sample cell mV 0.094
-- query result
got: mV 400
